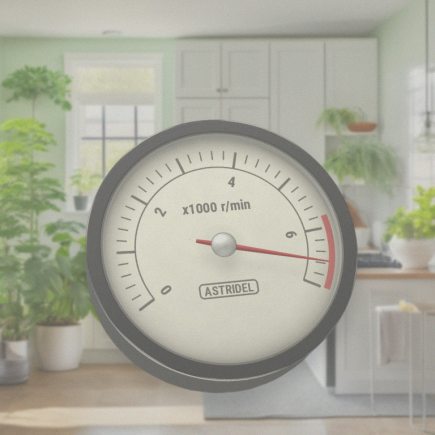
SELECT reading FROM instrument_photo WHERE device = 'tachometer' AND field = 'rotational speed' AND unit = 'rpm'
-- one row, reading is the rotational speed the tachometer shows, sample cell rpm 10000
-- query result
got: rpm 6600
